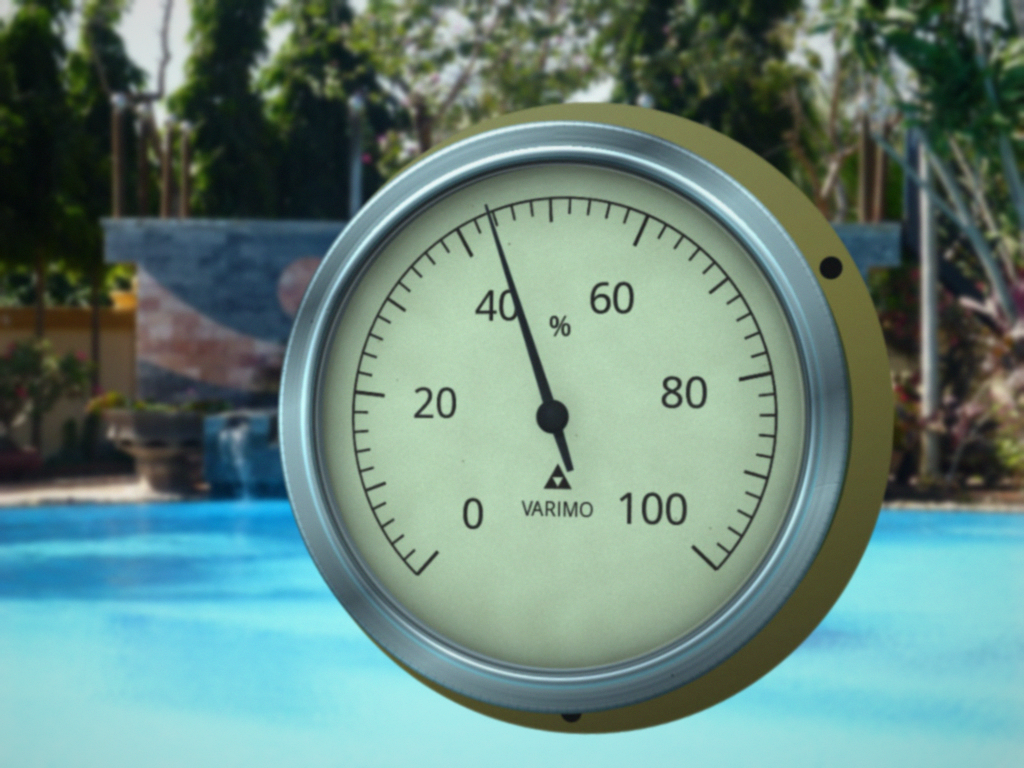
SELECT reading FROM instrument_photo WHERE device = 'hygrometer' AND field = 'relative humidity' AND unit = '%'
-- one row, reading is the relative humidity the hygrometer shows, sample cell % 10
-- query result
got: % 44
